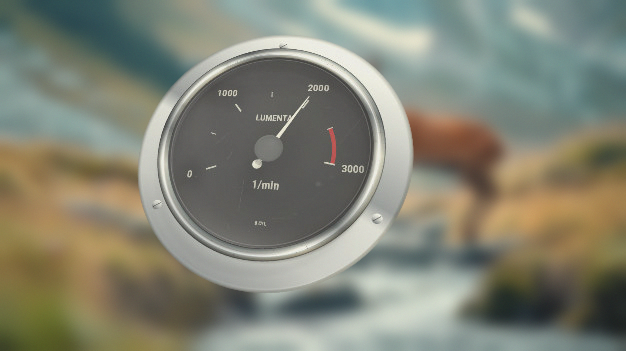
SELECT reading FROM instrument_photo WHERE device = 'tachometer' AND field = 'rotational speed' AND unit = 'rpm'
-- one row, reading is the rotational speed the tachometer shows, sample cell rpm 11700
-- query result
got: rpm 2000
